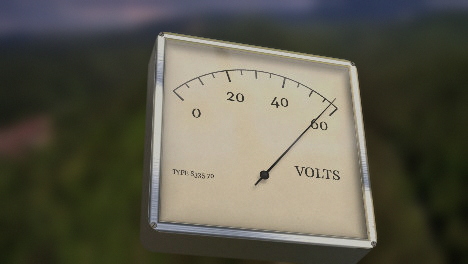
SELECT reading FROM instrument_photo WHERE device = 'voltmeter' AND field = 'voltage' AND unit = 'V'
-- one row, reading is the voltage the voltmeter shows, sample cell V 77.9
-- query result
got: V 57.5
